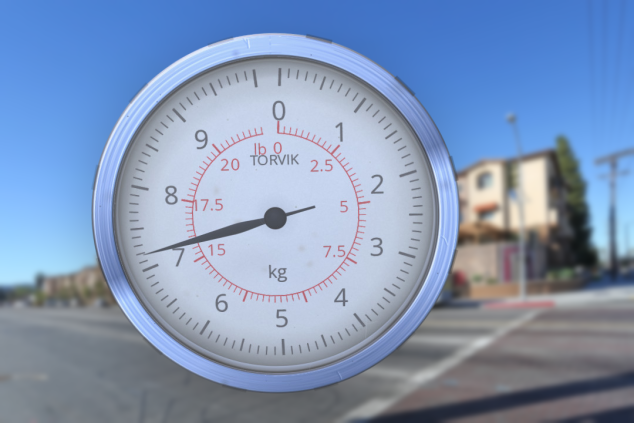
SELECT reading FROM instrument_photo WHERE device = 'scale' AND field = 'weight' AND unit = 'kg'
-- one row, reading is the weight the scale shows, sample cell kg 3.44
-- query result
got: kg 7.2
